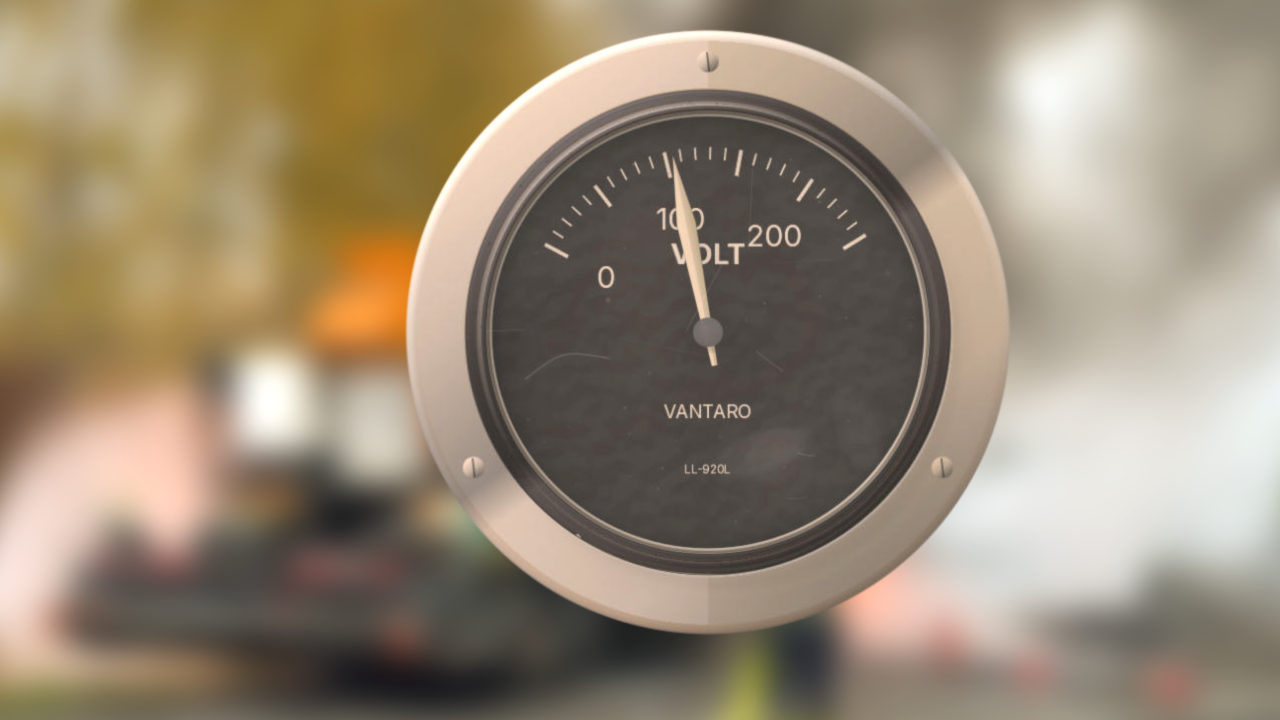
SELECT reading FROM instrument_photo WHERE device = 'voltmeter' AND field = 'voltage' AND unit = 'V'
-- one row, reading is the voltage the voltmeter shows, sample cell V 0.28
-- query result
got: V 105
